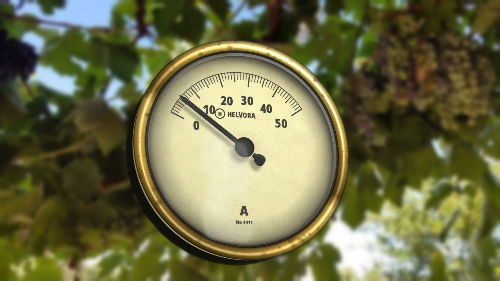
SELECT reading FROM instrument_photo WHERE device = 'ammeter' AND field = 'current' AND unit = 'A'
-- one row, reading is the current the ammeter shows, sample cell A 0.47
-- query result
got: A 5
